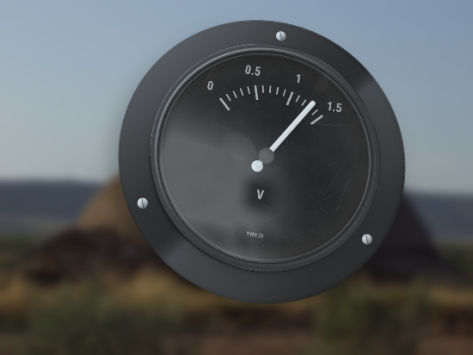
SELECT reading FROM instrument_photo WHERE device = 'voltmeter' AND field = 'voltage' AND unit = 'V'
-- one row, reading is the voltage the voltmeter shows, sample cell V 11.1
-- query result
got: V 1.3
